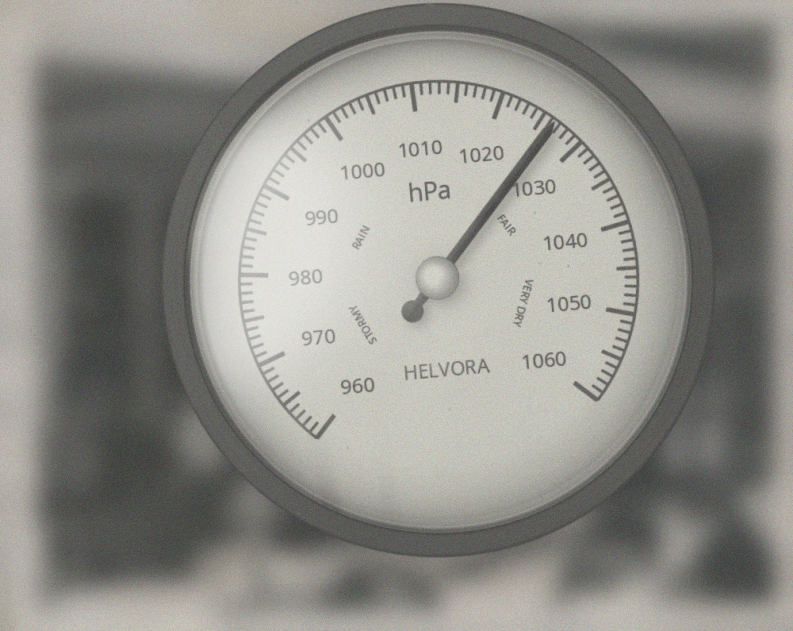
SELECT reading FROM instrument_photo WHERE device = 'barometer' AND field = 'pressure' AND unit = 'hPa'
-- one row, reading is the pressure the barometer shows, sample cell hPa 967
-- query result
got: hPa 1026.5
